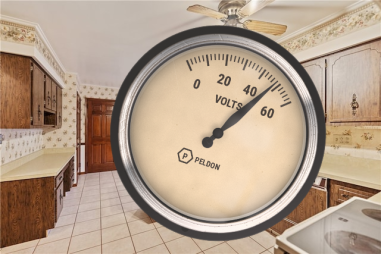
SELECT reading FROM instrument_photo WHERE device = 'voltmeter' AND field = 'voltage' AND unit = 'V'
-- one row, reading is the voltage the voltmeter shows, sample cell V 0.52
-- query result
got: V 48
